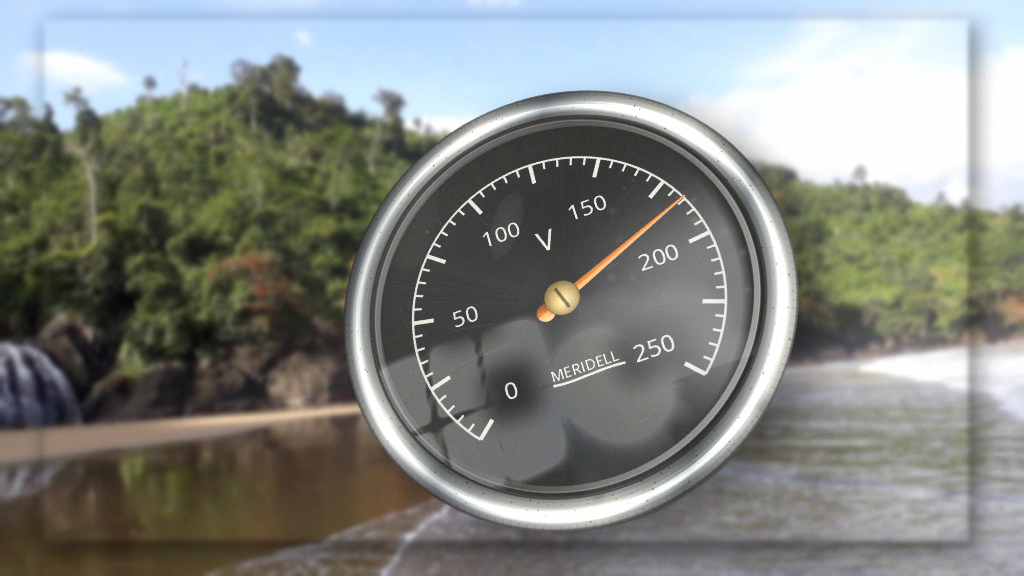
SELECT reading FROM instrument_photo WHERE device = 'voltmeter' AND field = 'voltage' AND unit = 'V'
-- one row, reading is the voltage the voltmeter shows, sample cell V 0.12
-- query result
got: V 185
